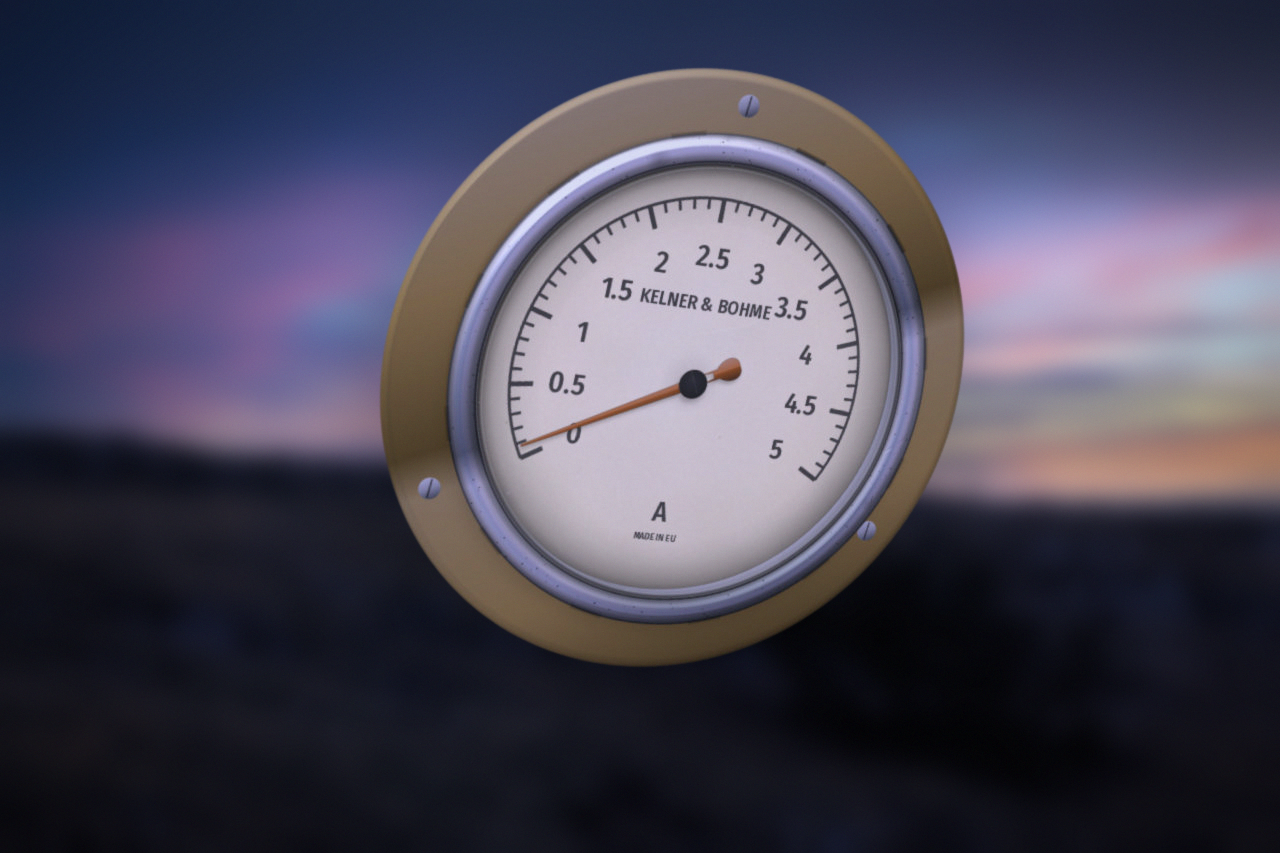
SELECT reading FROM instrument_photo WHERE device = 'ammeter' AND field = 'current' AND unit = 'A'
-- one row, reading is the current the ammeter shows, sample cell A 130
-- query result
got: A 0.1
